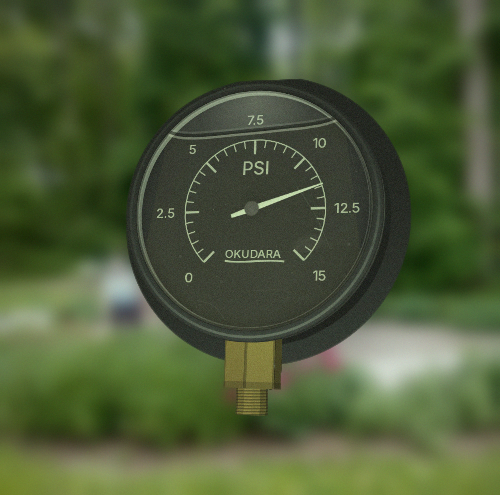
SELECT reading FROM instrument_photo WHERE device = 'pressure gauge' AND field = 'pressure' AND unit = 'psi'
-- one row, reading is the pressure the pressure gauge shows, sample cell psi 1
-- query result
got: psi 11.5
